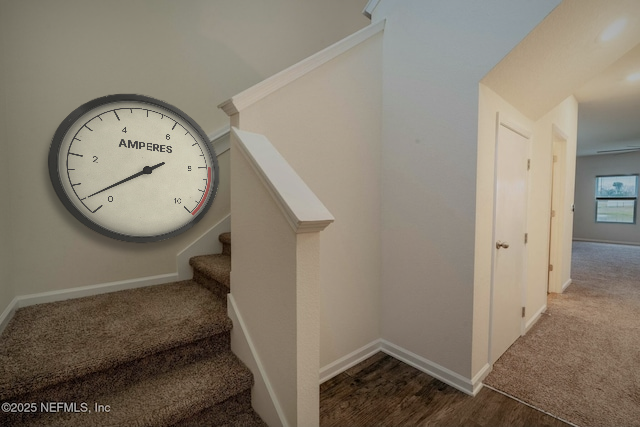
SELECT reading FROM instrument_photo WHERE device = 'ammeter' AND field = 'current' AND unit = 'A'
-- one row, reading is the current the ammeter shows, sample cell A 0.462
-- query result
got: A 0.5
